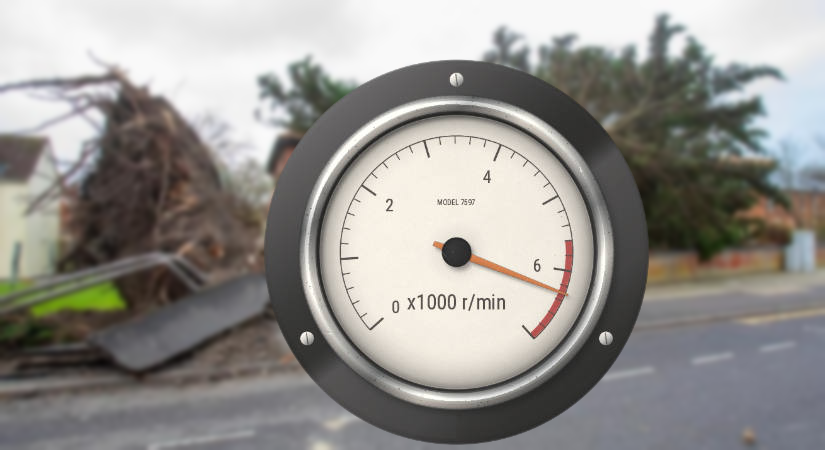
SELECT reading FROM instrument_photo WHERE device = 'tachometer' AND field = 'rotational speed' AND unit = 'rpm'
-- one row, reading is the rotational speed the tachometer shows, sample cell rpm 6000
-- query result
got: rpm 6300
